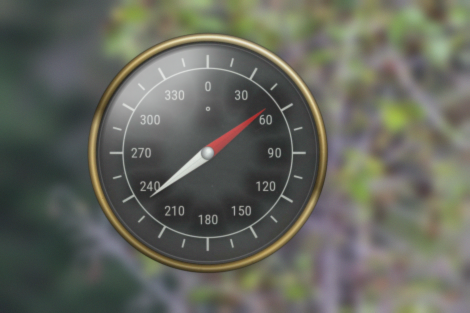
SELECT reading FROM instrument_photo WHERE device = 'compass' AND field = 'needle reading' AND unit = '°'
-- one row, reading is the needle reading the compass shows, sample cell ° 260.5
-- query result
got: ° 52.5
